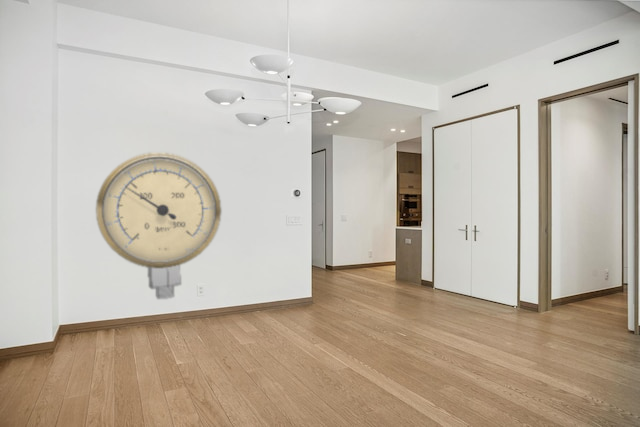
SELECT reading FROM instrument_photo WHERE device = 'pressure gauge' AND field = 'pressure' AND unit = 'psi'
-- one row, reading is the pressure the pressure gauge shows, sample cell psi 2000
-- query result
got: psi 90
